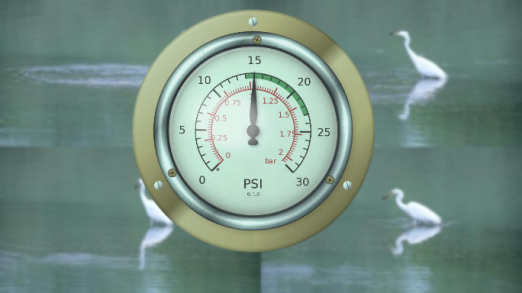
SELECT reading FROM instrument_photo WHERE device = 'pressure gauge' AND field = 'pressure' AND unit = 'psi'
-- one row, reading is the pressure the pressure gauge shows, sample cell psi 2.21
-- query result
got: psi 15
